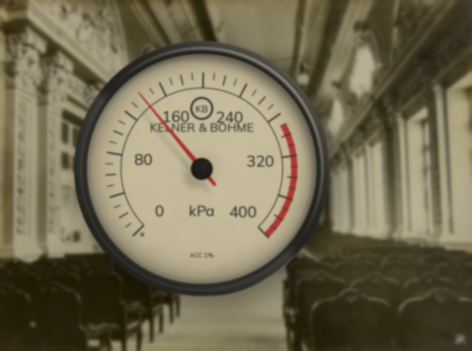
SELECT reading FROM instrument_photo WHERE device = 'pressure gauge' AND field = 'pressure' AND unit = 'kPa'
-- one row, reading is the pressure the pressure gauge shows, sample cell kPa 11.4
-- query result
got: kPa 140
